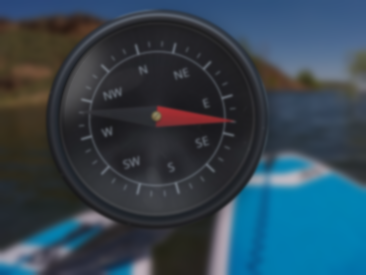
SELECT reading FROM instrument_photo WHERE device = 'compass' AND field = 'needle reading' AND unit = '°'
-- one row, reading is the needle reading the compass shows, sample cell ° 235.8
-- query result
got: ° 110
